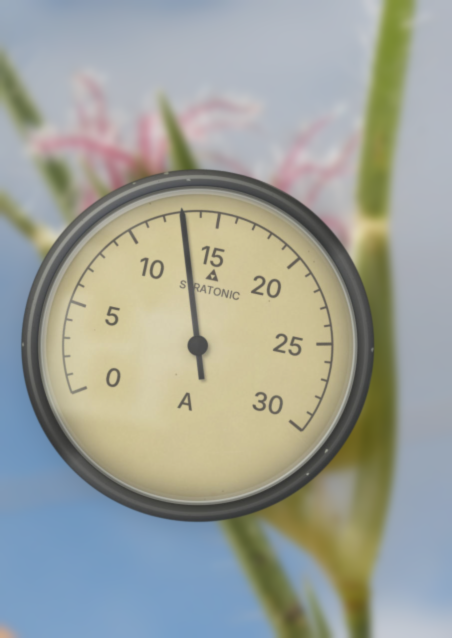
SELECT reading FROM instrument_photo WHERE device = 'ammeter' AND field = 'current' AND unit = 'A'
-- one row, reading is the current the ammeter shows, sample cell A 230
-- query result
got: A 13
